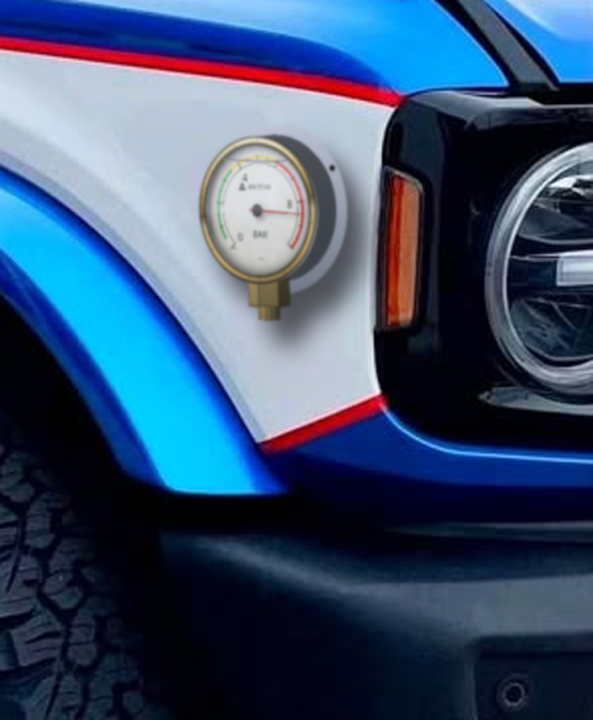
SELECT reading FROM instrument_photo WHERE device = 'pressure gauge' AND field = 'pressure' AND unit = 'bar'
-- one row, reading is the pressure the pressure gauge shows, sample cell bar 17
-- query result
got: bar 8.5
